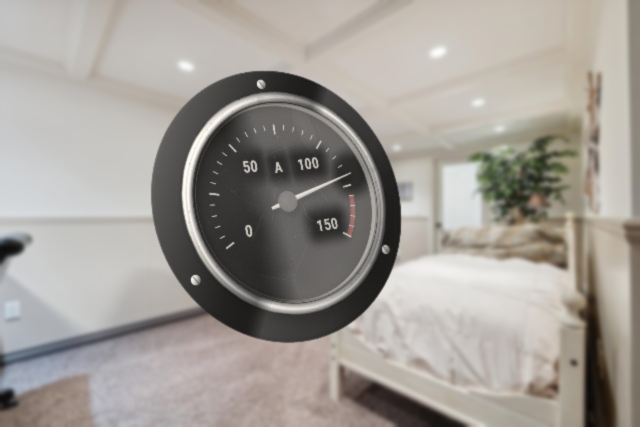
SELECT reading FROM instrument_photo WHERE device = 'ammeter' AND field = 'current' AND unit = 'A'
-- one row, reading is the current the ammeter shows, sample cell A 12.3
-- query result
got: A 120
